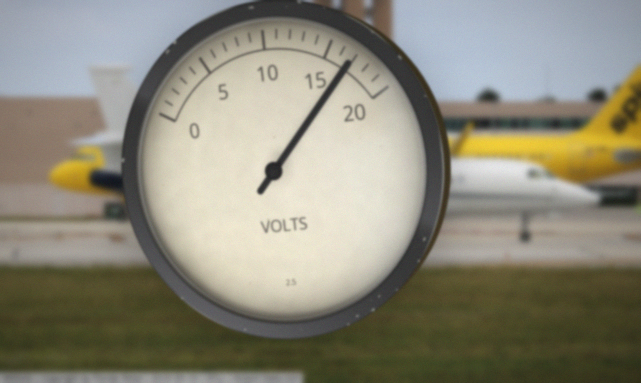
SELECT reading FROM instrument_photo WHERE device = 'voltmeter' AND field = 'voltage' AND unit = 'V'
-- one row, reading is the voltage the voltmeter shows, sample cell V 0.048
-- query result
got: V 17
